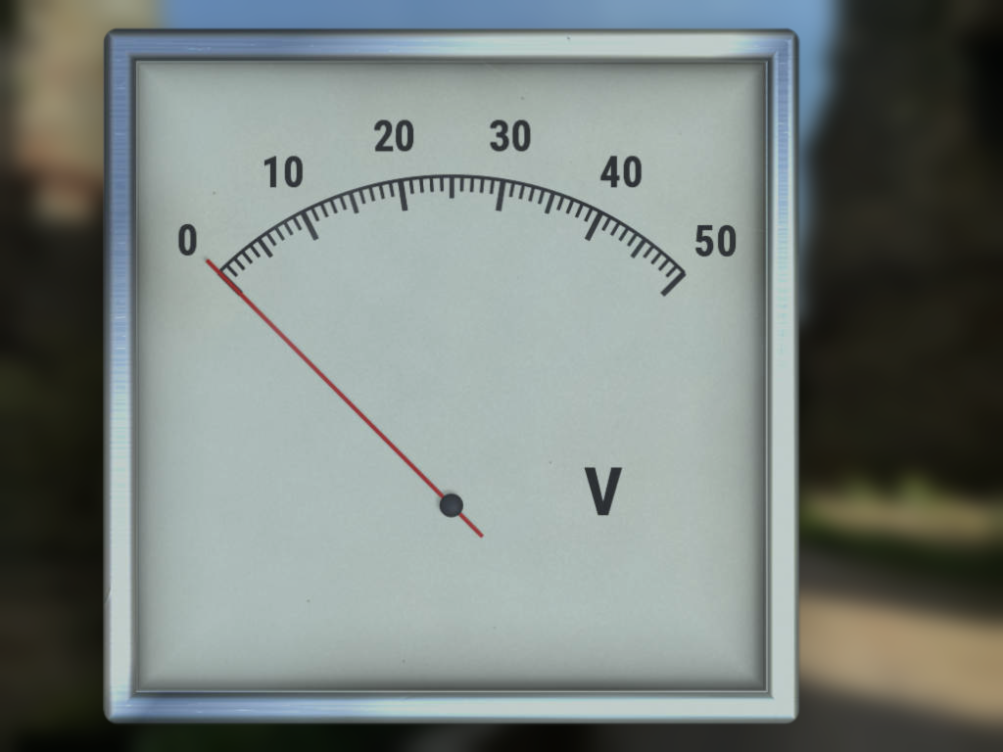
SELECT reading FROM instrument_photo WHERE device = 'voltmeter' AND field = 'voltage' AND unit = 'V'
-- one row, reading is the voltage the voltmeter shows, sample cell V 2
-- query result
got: V 0
